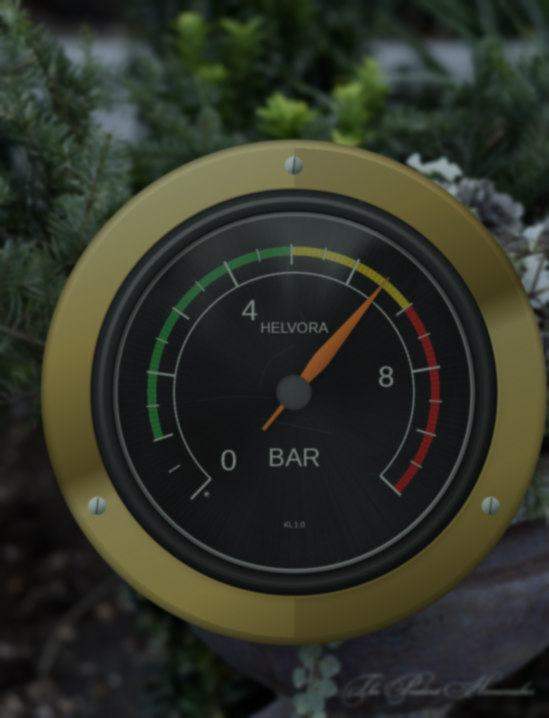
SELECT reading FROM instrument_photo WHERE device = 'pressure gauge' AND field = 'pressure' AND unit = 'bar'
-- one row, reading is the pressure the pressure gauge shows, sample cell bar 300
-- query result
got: bar 6.5
